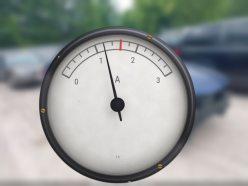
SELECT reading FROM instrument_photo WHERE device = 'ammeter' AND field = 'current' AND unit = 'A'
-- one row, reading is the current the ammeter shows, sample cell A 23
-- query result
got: A 1.2
